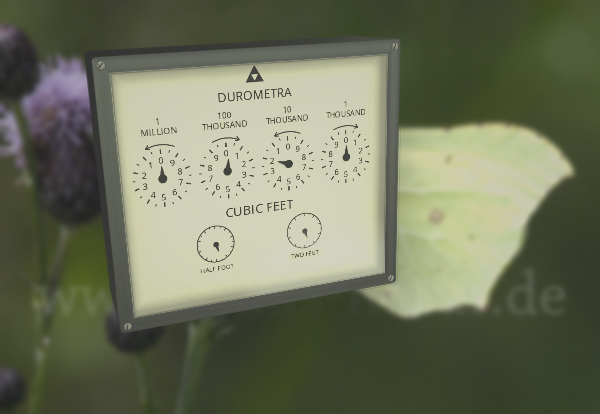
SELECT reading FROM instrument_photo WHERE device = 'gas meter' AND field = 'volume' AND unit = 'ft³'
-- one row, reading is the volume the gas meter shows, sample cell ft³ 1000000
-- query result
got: ft³ 2000
